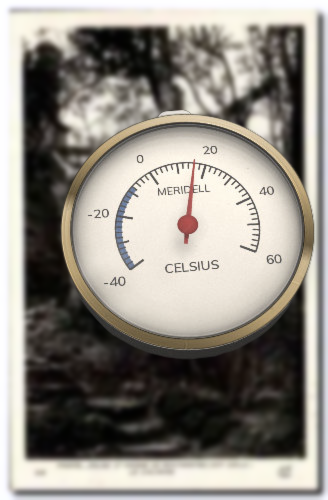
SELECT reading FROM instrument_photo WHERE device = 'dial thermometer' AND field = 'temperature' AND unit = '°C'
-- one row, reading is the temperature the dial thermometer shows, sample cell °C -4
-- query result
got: °C 16
